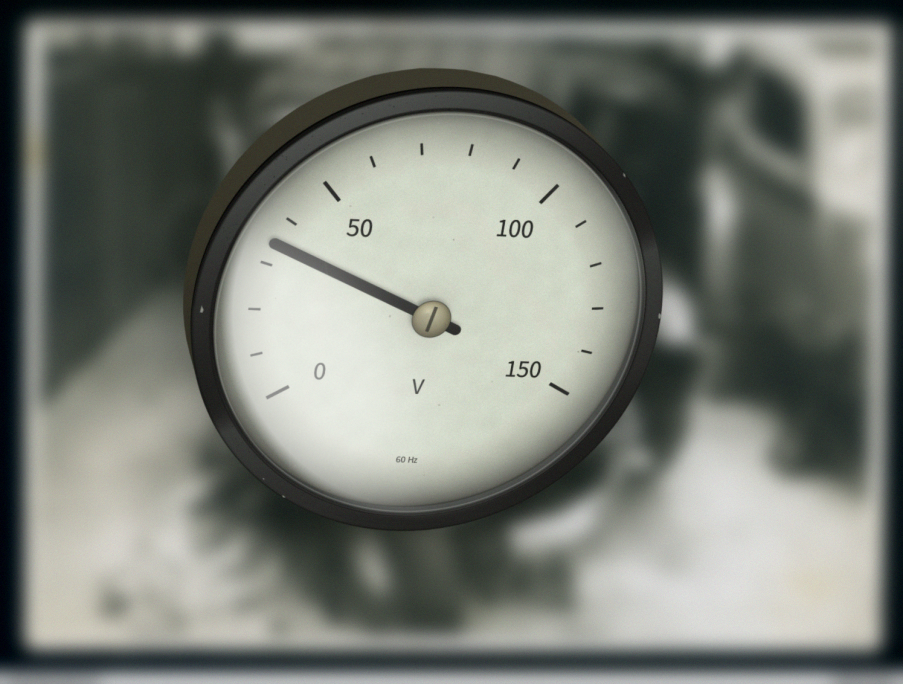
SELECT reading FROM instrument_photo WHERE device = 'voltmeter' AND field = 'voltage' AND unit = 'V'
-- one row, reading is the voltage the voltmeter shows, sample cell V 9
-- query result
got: V 35
